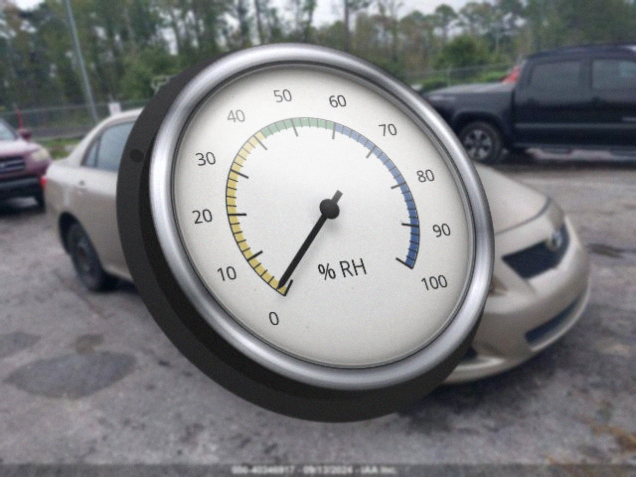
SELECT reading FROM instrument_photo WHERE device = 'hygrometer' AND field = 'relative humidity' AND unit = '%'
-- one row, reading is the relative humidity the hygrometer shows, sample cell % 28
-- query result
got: % 2
